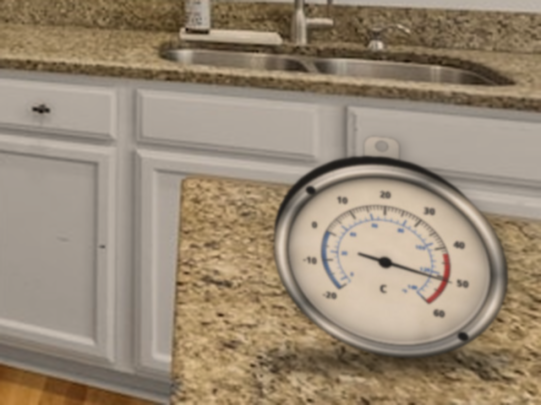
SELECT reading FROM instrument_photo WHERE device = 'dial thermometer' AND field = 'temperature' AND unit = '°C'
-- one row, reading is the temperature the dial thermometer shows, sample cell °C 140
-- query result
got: °C 50
